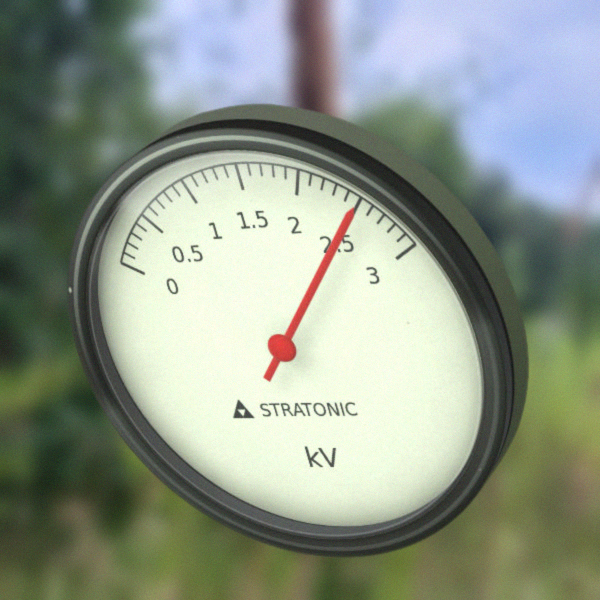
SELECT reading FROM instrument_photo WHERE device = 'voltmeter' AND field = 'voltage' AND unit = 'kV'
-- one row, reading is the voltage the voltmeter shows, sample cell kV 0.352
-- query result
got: kV 2.5
